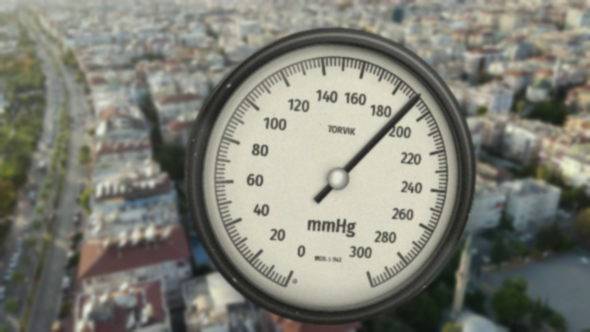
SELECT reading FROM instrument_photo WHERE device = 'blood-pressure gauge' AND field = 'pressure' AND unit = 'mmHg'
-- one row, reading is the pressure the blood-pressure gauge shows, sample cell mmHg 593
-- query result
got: mmHg 190
